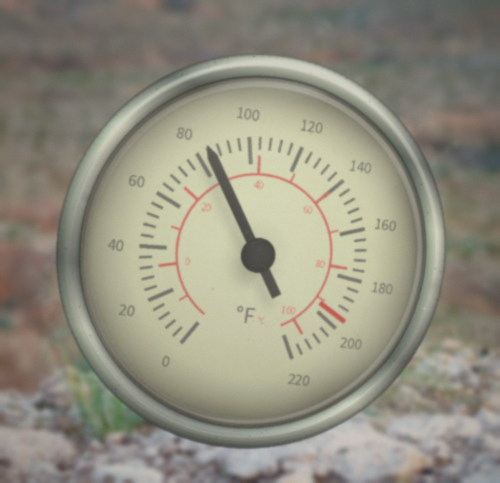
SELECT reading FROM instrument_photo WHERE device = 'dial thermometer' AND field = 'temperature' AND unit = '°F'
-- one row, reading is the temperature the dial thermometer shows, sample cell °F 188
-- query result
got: °F 84
